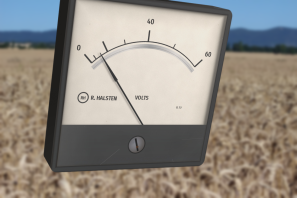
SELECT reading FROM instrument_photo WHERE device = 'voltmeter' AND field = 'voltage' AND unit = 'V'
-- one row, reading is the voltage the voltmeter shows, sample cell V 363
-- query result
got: V 15
